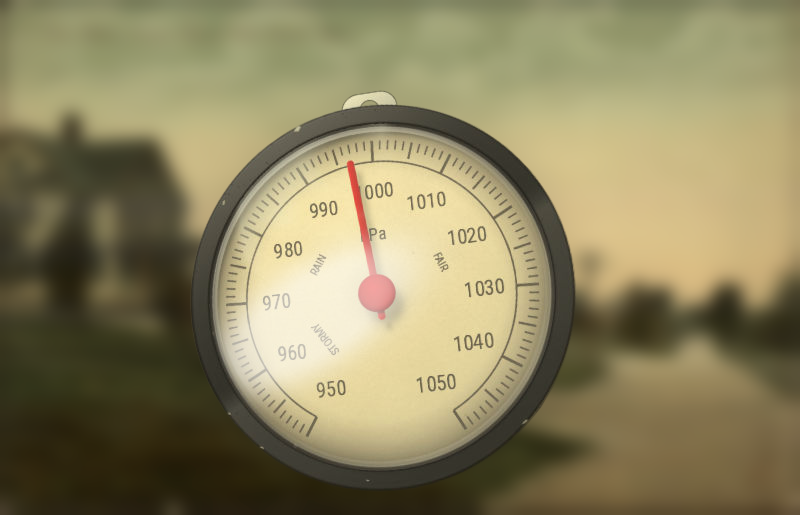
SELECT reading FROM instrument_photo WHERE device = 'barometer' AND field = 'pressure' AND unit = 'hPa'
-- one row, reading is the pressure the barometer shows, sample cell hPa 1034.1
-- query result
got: hPa 997
